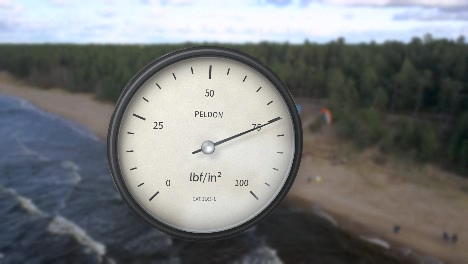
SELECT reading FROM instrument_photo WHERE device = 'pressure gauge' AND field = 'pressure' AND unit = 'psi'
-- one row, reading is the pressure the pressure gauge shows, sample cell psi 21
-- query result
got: psi 75
